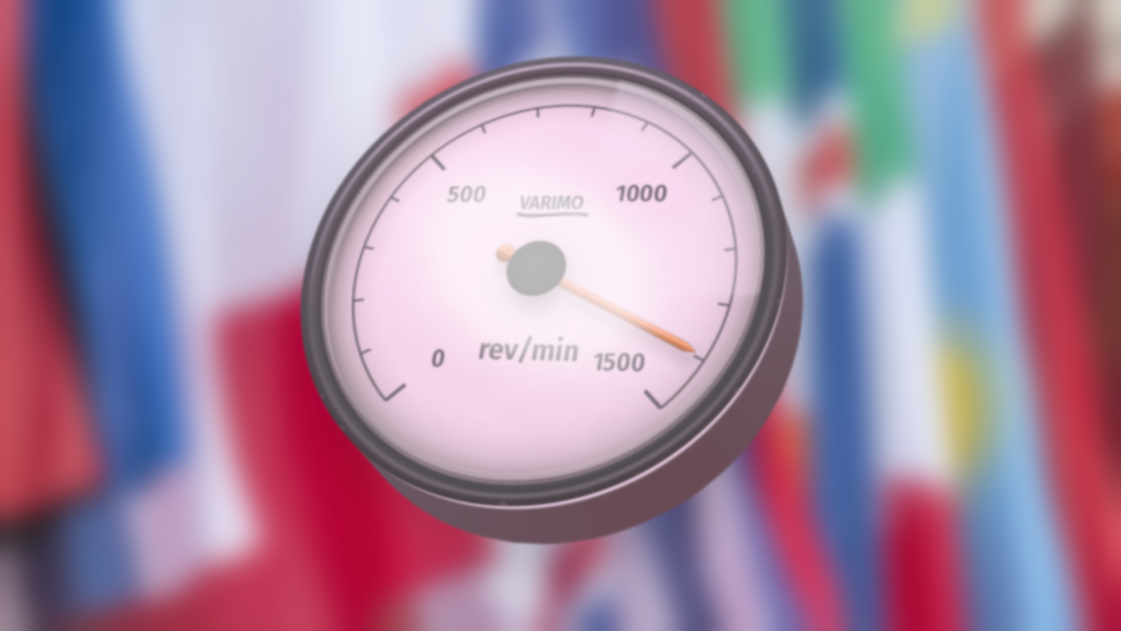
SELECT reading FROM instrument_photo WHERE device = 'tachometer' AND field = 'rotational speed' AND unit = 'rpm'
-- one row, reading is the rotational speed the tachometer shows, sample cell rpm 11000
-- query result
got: rpm 1400
